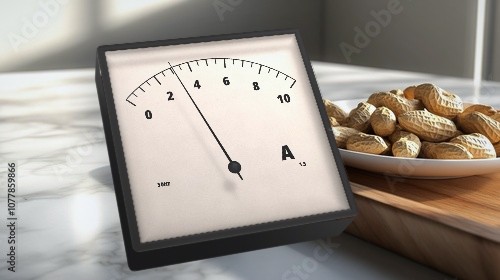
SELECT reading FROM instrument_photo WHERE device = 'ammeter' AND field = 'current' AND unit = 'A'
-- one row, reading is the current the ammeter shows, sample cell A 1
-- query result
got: A 3
